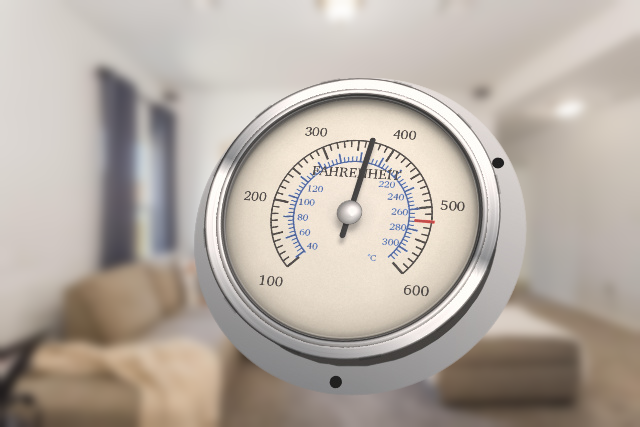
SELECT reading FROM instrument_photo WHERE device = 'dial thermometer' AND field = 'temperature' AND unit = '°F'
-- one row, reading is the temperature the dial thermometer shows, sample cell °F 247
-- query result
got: °F 370
